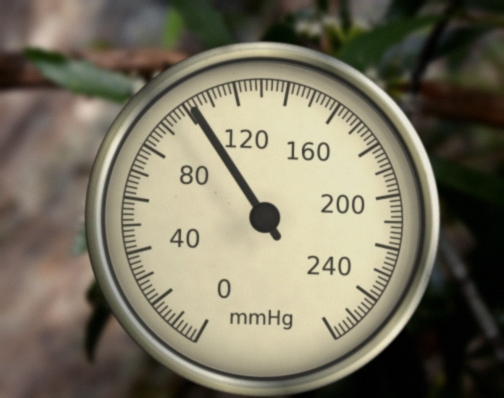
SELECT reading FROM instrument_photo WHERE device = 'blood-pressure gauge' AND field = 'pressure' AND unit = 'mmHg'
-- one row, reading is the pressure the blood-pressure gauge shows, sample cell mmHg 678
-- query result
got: mmHg 102
